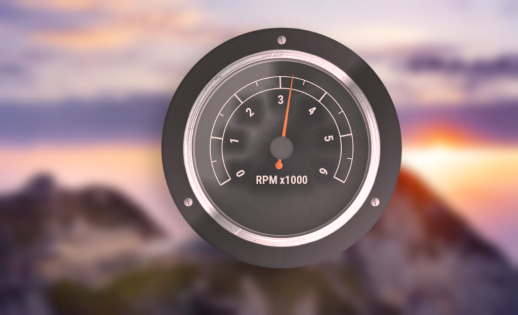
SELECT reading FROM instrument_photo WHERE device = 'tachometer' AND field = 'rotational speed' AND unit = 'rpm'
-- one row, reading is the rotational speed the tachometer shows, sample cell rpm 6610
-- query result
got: rpm 3250
